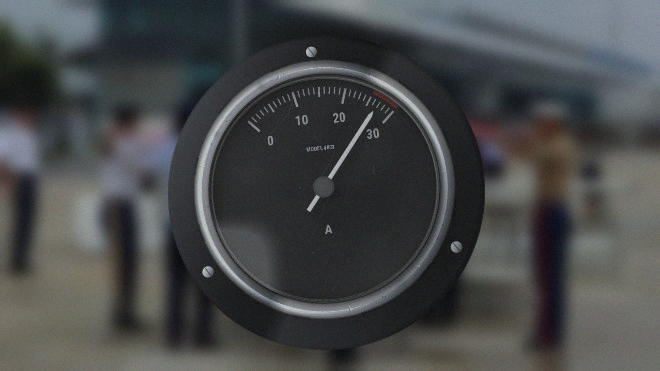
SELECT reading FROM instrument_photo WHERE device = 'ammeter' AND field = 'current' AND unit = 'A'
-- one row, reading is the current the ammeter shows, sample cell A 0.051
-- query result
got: A 27
